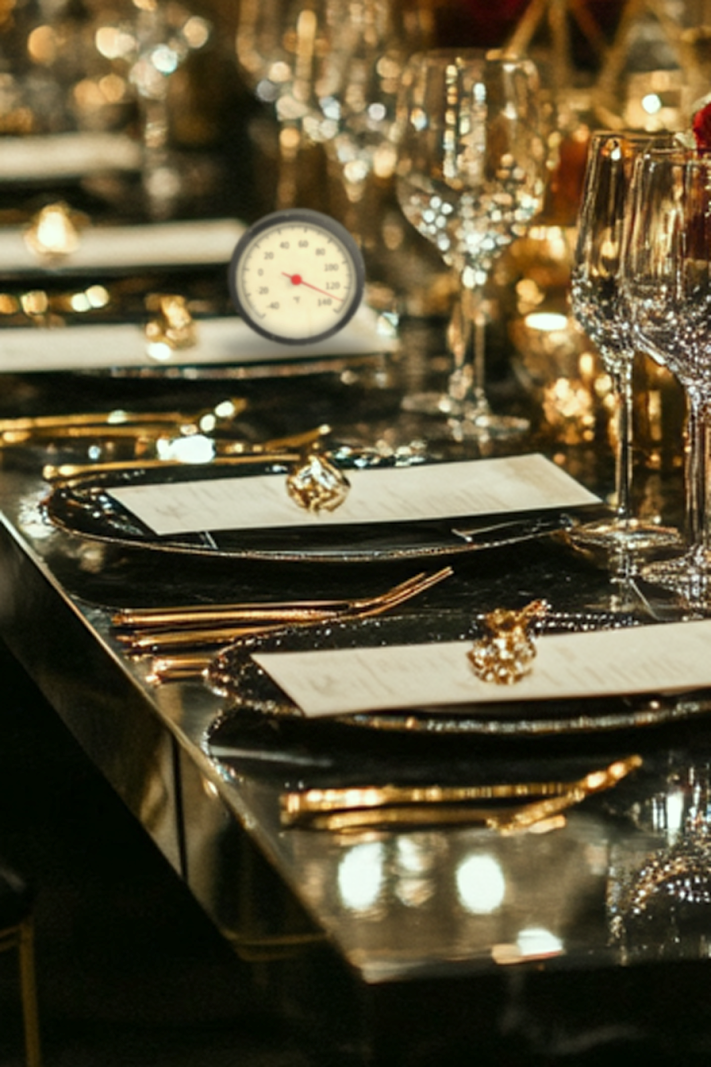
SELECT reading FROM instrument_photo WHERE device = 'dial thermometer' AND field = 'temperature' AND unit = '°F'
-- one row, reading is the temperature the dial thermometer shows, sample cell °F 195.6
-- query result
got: °F 130
